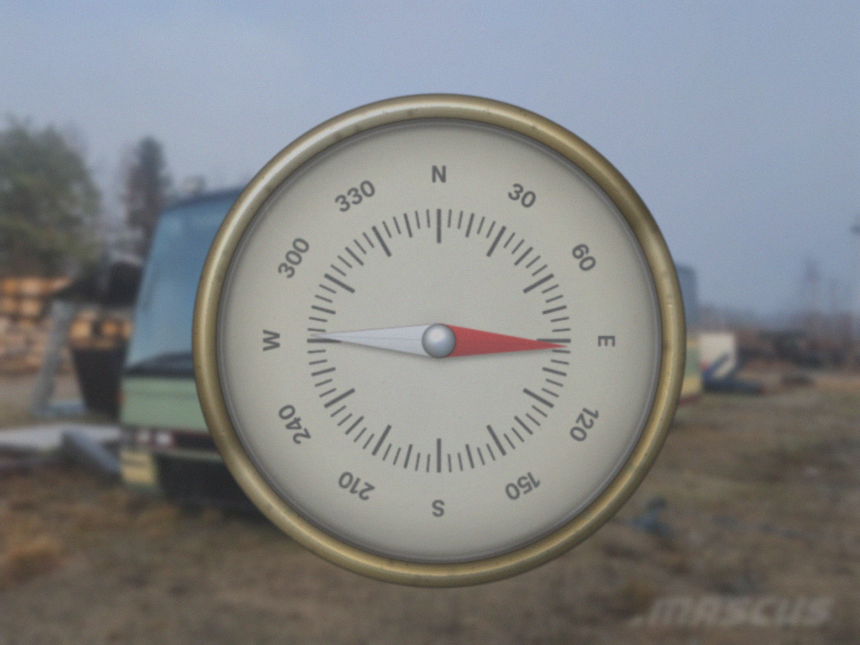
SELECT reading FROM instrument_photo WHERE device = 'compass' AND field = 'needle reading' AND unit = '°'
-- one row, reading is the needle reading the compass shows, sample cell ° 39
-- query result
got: ° 92.5
